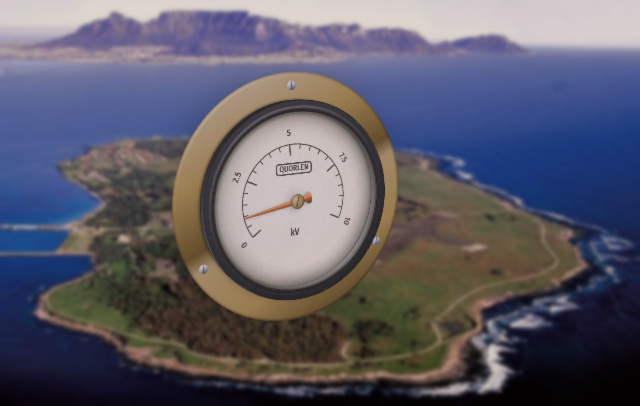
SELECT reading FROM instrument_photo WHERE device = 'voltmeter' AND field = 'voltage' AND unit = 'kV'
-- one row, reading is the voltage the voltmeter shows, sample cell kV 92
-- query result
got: kV 1
